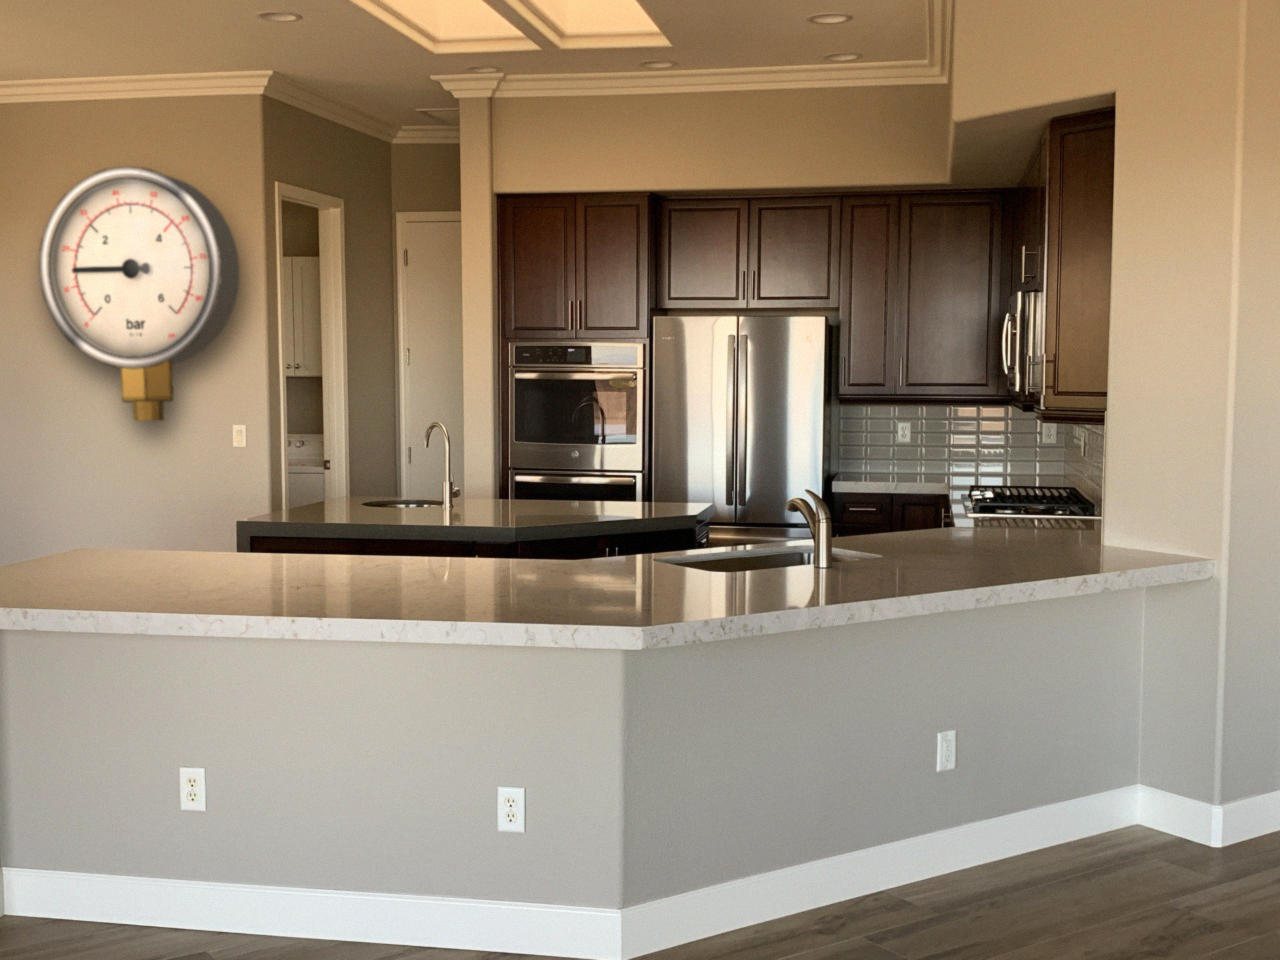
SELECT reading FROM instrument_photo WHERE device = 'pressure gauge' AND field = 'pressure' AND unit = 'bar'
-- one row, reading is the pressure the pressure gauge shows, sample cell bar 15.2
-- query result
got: bar 1
